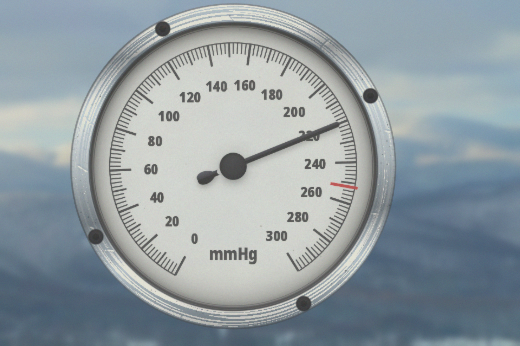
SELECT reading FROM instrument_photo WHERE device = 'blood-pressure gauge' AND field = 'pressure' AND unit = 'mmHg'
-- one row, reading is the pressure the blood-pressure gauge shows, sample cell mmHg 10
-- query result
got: mmHg 220
